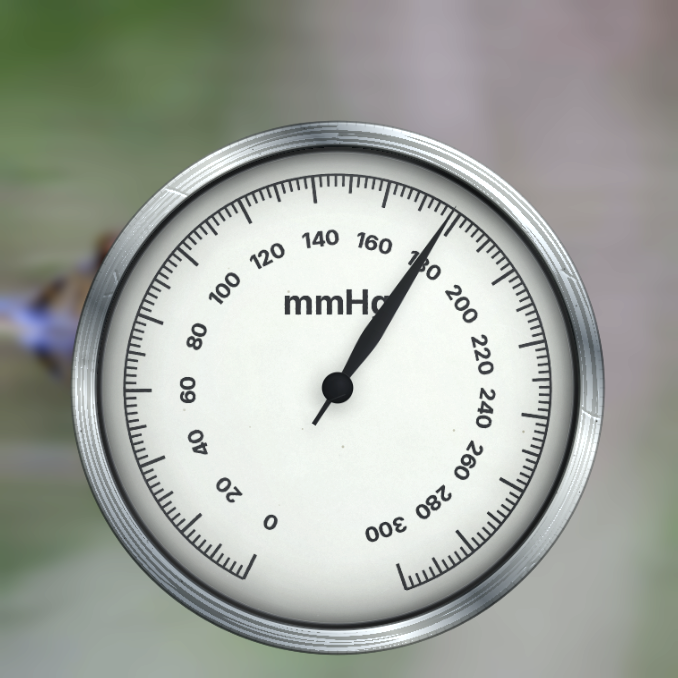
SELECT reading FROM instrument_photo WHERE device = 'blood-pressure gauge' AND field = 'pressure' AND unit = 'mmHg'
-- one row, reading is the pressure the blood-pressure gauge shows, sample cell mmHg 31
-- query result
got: mmHg 178
